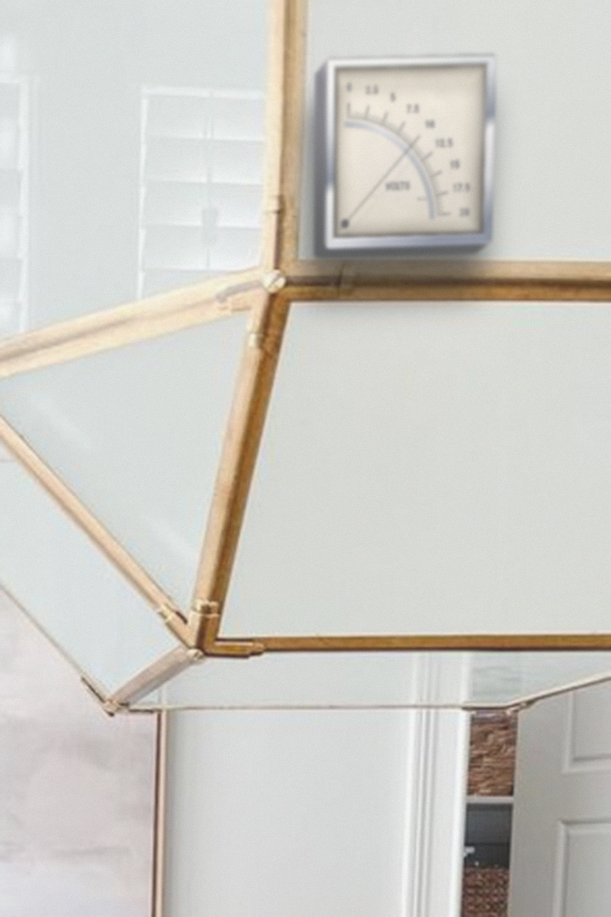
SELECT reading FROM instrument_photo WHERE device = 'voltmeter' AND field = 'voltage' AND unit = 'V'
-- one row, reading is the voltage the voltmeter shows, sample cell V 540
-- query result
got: V 10
